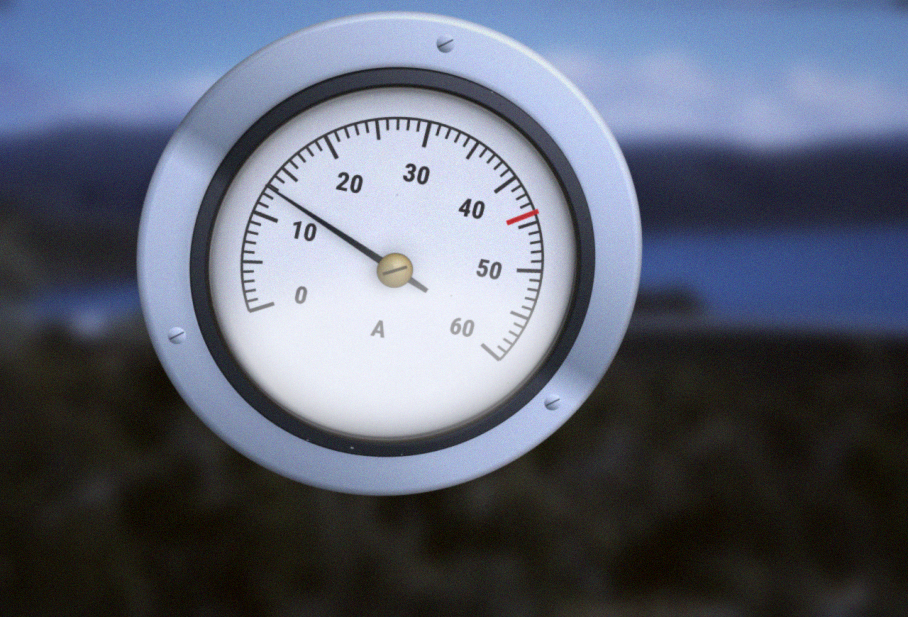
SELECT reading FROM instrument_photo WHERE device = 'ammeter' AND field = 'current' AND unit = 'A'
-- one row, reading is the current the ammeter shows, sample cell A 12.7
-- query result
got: A 13
